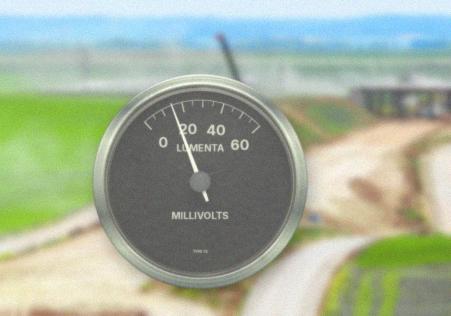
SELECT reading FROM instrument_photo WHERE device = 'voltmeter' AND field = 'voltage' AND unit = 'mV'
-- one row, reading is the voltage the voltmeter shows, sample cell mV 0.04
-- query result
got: mV 15
